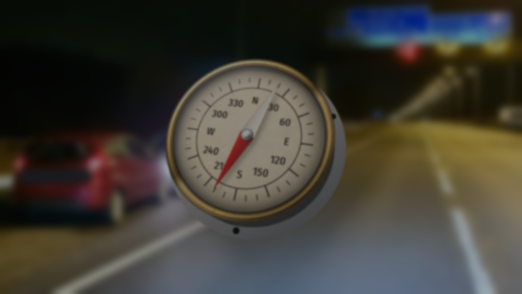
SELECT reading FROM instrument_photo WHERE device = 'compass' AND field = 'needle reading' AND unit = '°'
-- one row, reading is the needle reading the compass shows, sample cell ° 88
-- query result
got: ° 200
